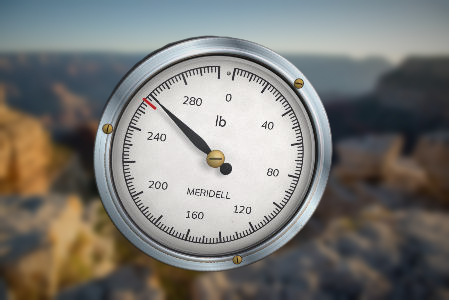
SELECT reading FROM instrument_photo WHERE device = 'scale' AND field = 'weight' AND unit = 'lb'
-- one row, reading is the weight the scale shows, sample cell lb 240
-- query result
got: lb 260
